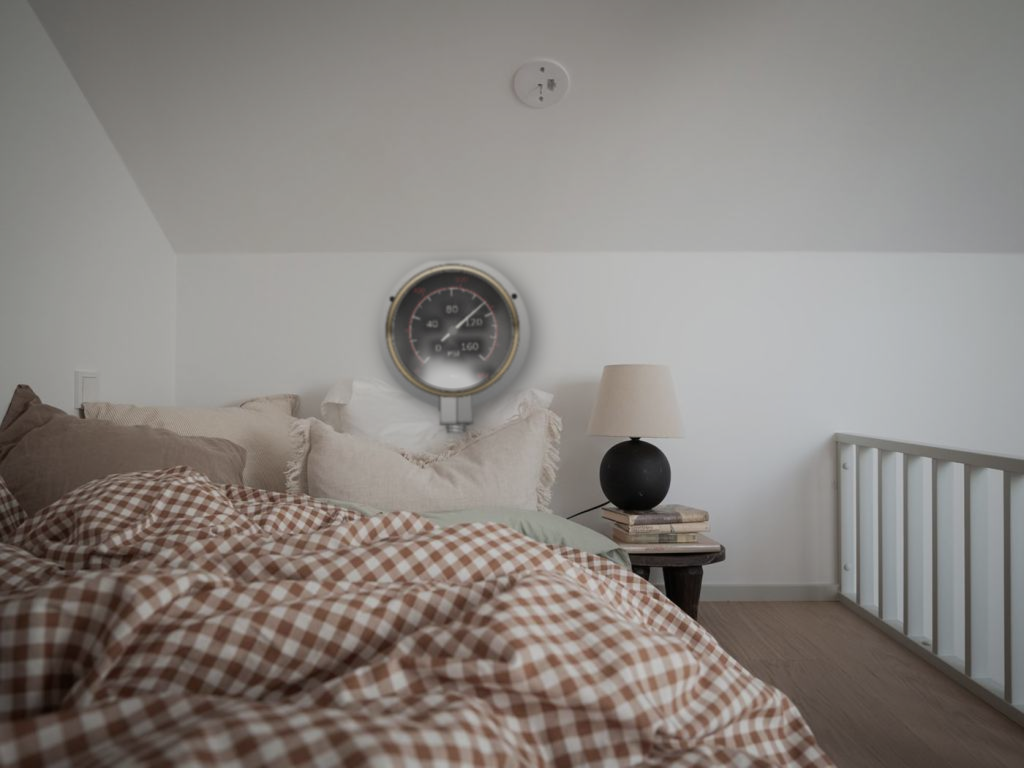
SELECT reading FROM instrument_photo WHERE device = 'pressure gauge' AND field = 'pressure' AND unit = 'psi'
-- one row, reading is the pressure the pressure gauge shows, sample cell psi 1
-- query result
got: psi 110
